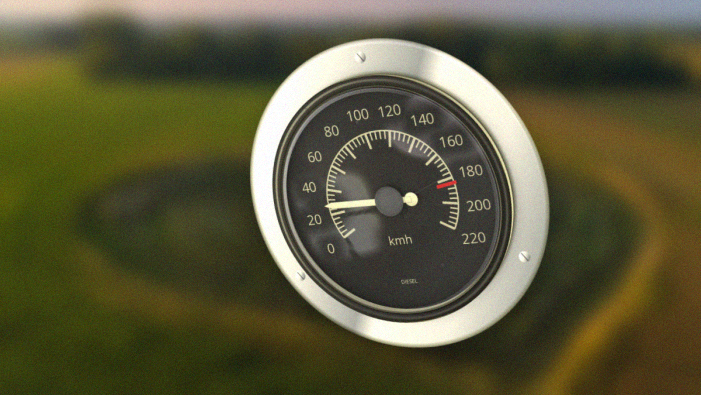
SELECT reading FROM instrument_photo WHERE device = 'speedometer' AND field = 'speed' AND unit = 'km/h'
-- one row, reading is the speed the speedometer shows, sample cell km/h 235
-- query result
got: km/h 28
